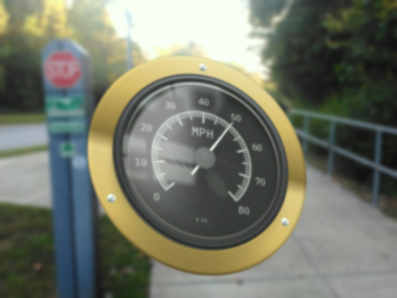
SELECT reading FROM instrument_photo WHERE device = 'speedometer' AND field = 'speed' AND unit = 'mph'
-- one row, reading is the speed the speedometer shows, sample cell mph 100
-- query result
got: mph 50
